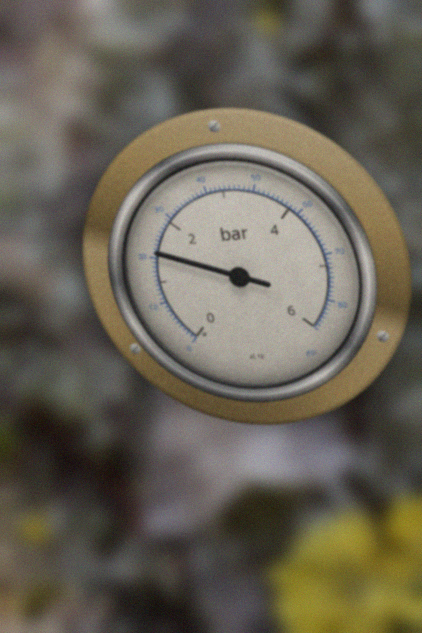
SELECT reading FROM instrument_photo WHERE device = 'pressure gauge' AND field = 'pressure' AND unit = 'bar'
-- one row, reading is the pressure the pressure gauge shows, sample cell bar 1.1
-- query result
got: bar 1.5
